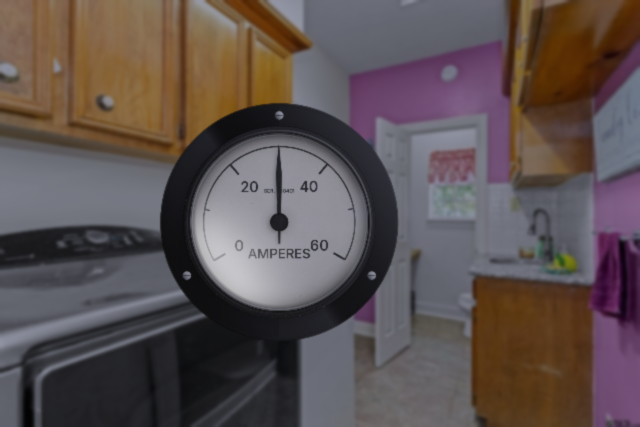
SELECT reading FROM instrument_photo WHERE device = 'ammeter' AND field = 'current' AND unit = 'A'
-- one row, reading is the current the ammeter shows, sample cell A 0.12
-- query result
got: A 30
